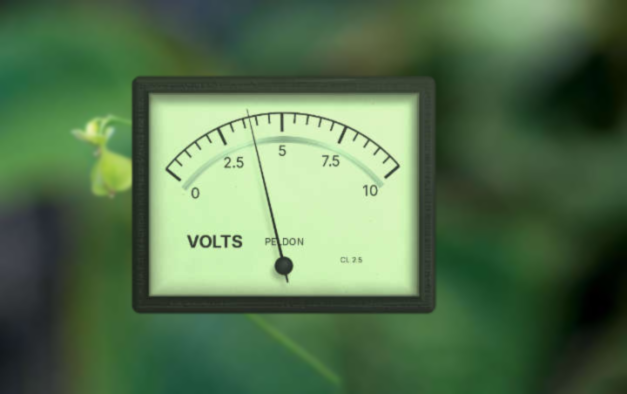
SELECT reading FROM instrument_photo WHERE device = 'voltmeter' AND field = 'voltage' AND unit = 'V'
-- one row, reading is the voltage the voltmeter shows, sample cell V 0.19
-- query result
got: V 3.75
